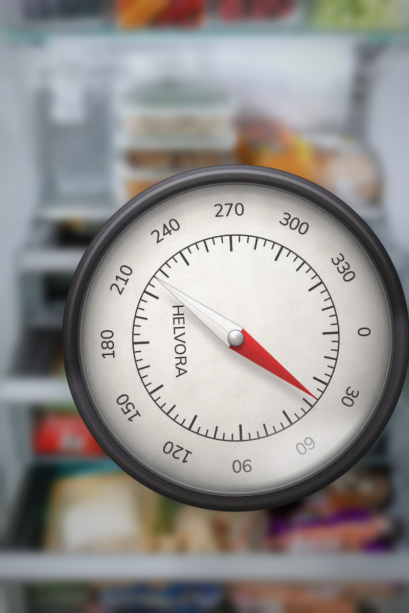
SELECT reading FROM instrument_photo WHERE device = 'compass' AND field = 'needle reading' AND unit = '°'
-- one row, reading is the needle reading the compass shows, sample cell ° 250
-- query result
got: ° 40
